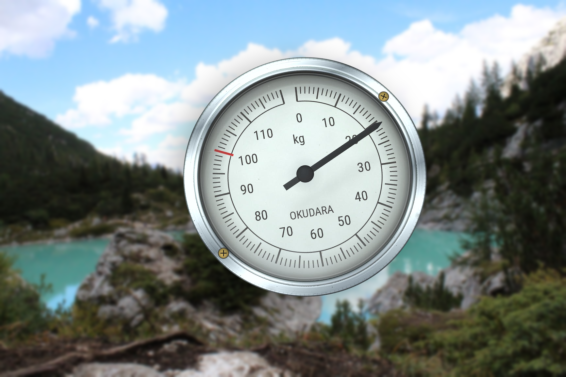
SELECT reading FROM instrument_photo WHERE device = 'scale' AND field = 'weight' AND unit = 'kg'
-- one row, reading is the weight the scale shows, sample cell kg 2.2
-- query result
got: kg 21
